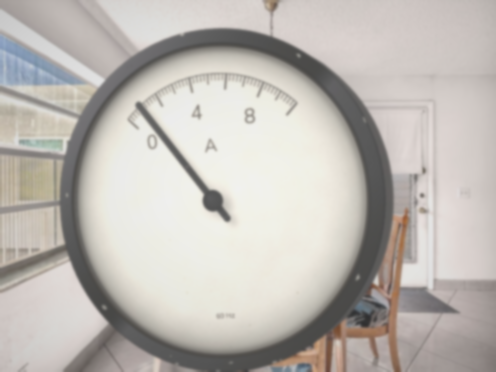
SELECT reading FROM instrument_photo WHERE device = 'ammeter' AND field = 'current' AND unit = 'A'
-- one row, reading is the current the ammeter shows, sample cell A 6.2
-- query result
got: A 1
